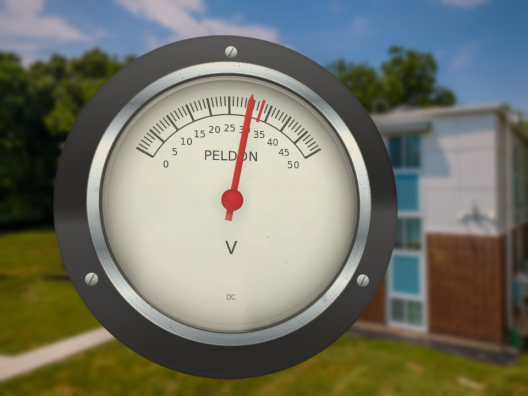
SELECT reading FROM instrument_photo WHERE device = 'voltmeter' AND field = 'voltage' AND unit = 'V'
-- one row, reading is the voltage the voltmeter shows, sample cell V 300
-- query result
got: V 30
